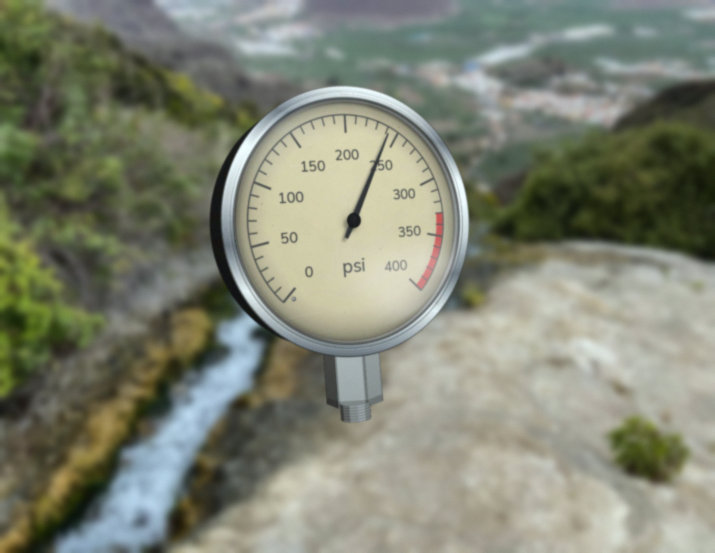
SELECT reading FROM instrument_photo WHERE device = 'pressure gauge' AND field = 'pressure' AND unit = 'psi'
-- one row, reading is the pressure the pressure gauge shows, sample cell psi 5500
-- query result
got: psi 240
